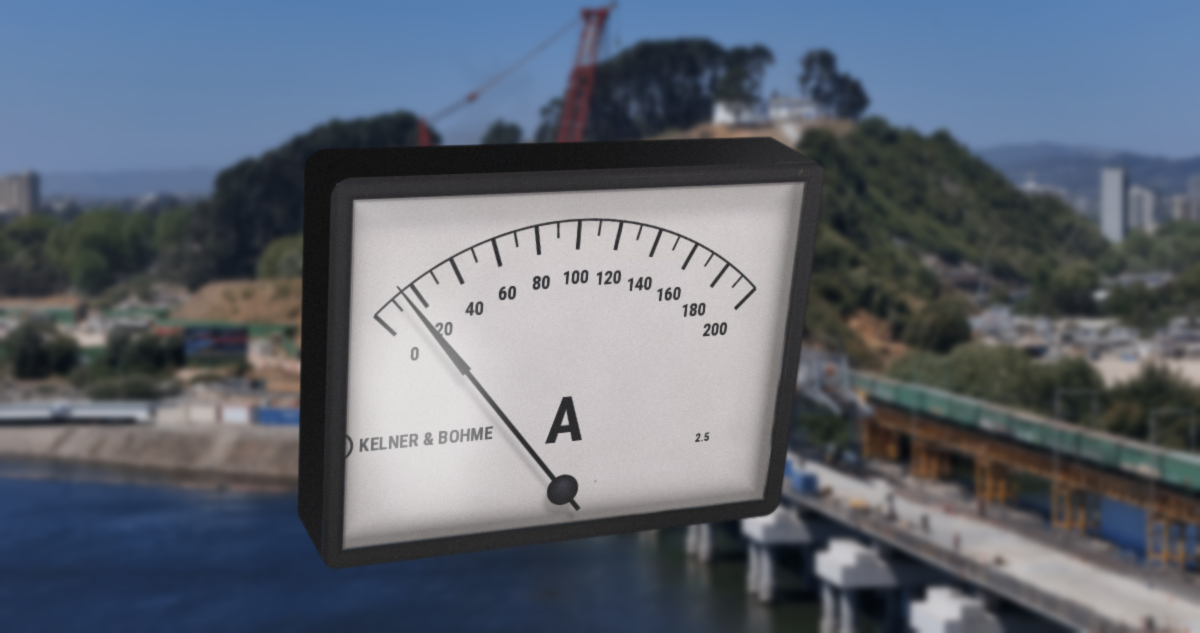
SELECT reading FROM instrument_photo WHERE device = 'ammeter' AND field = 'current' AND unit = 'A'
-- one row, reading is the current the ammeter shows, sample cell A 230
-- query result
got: A 15
